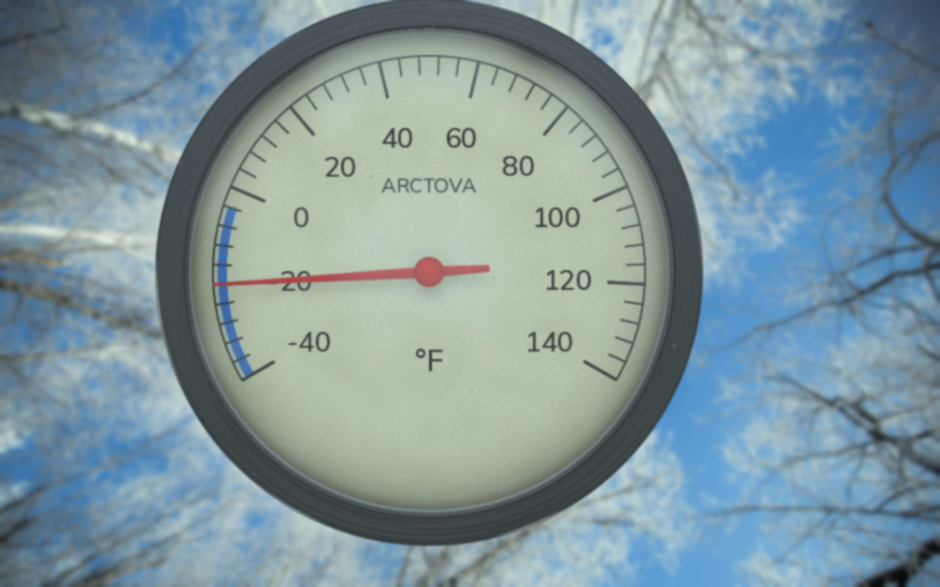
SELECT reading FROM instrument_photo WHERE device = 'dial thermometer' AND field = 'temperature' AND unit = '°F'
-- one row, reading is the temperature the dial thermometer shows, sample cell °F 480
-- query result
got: °F -20
